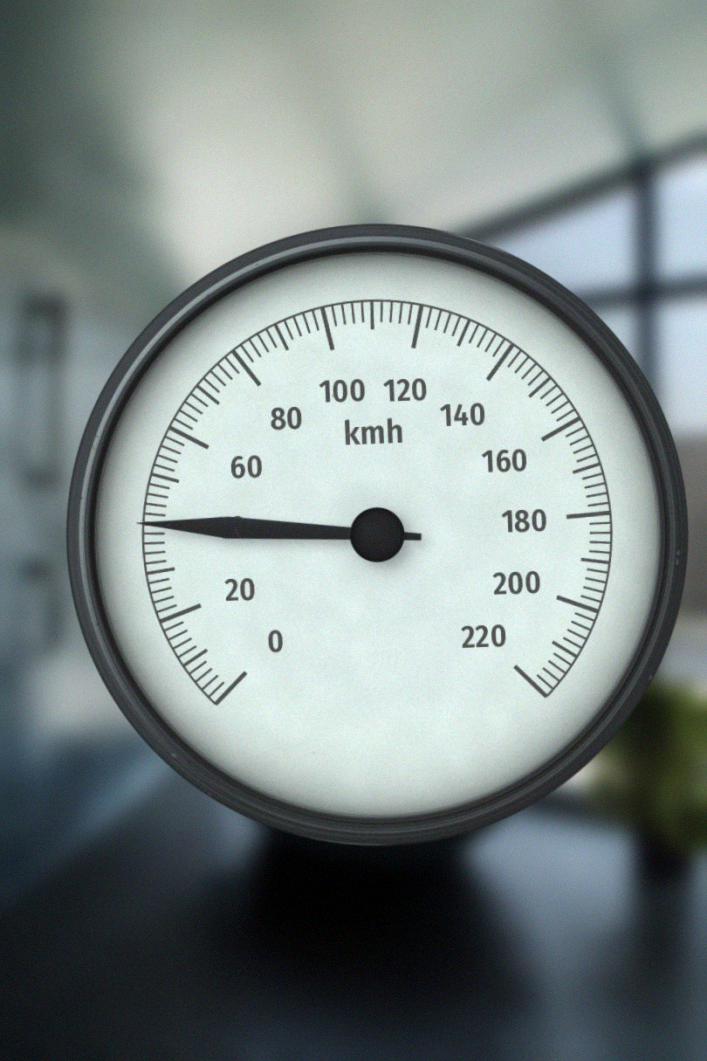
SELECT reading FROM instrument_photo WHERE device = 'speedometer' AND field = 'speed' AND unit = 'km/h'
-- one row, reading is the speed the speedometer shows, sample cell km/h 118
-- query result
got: km/h 40
